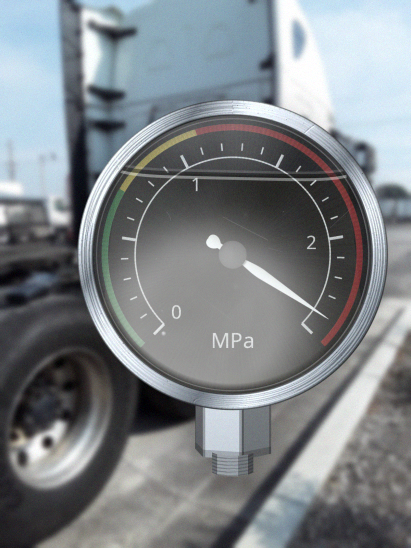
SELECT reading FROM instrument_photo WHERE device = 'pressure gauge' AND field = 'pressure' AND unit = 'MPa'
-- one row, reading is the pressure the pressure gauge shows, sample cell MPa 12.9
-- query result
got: MPa 2.4
